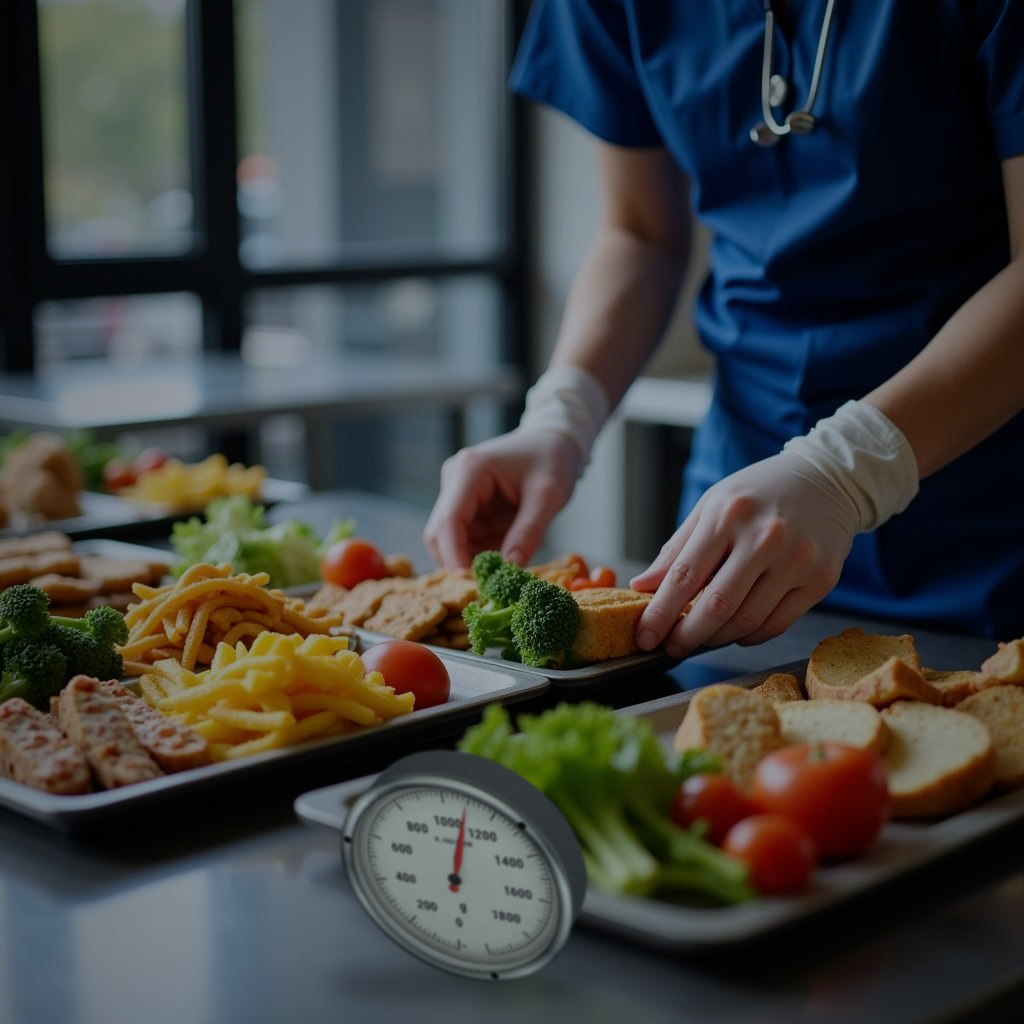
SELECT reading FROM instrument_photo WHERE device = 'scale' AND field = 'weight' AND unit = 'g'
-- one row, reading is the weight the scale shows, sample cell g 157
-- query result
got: g 1100
